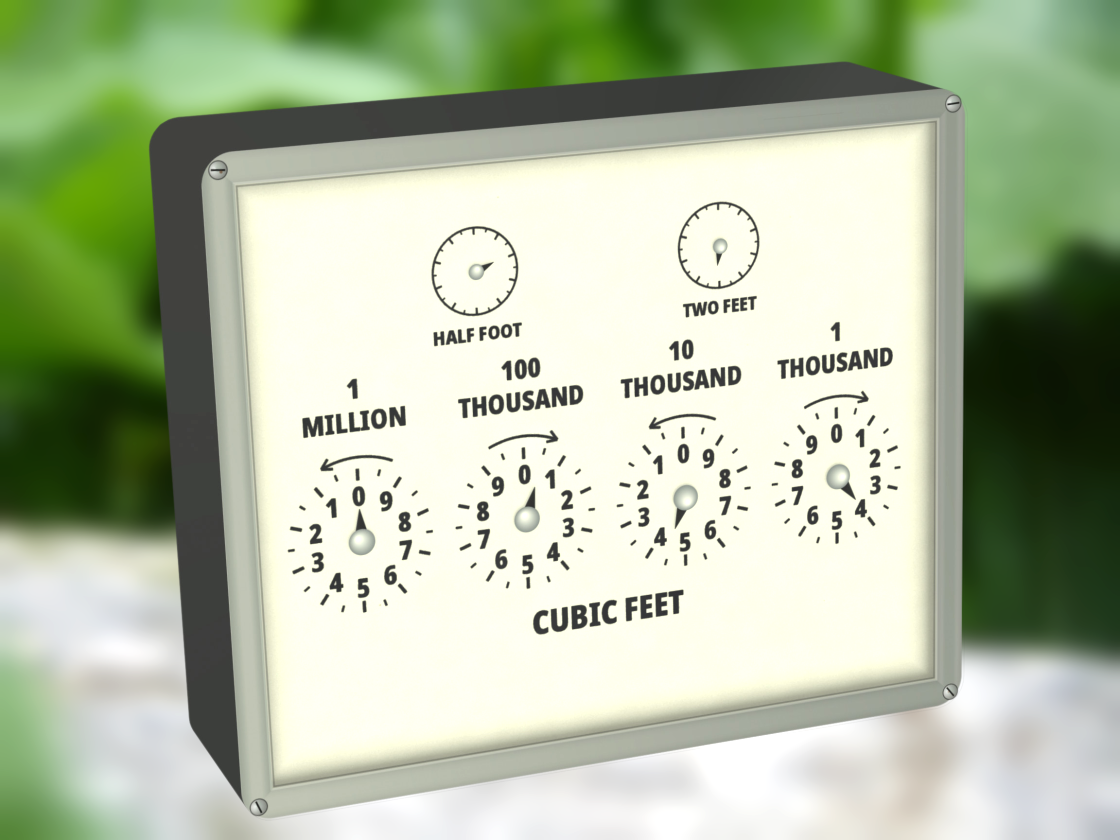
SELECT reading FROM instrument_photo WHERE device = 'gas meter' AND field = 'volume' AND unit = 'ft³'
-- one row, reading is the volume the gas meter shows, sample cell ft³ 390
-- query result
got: ft³ 4400
